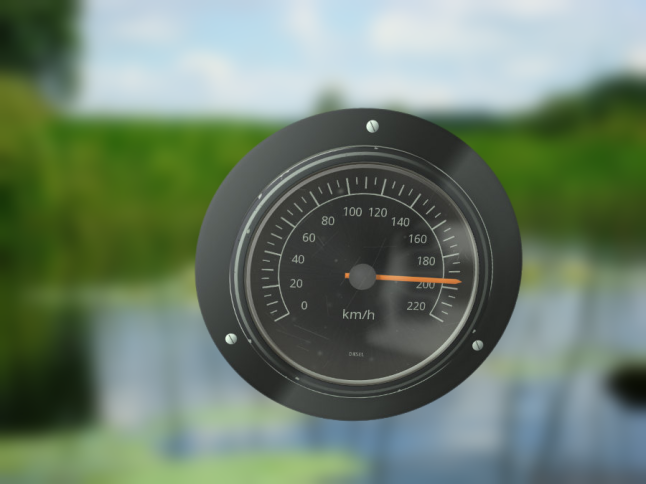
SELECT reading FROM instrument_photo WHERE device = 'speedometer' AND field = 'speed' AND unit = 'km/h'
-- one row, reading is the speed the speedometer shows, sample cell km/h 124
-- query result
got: km/h 195
